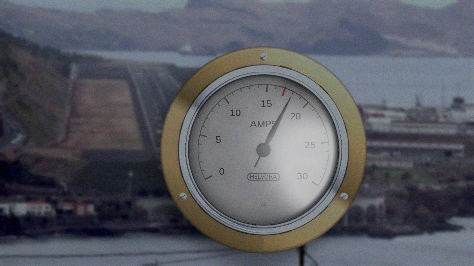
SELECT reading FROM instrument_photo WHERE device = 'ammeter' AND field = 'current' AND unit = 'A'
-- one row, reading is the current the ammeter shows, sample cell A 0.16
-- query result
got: A 18
